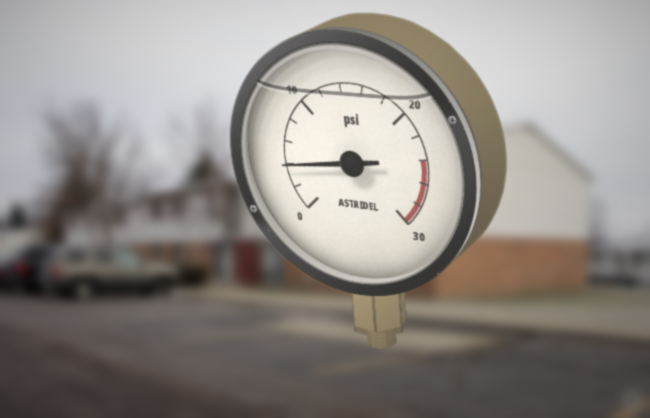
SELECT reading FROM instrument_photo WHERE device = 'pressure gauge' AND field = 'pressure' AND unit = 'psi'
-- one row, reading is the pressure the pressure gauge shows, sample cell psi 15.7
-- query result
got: psi 4
